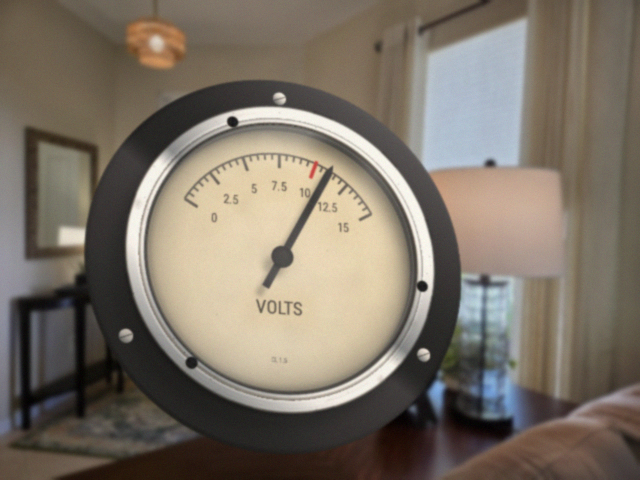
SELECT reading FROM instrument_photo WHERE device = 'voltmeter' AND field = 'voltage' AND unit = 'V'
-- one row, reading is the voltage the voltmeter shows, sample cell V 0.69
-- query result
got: V 11
